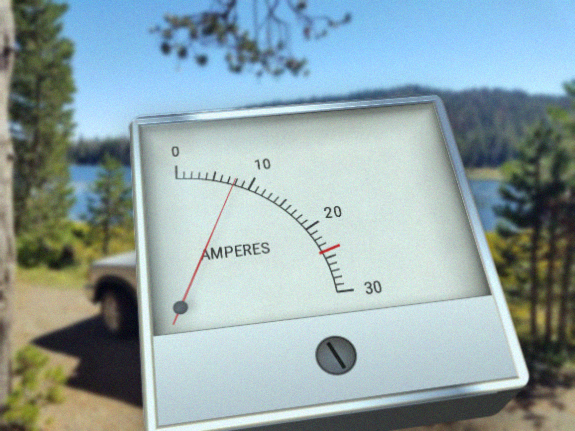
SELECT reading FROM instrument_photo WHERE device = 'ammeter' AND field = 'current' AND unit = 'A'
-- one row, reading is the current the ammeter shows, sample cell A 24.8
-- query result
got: A 8
